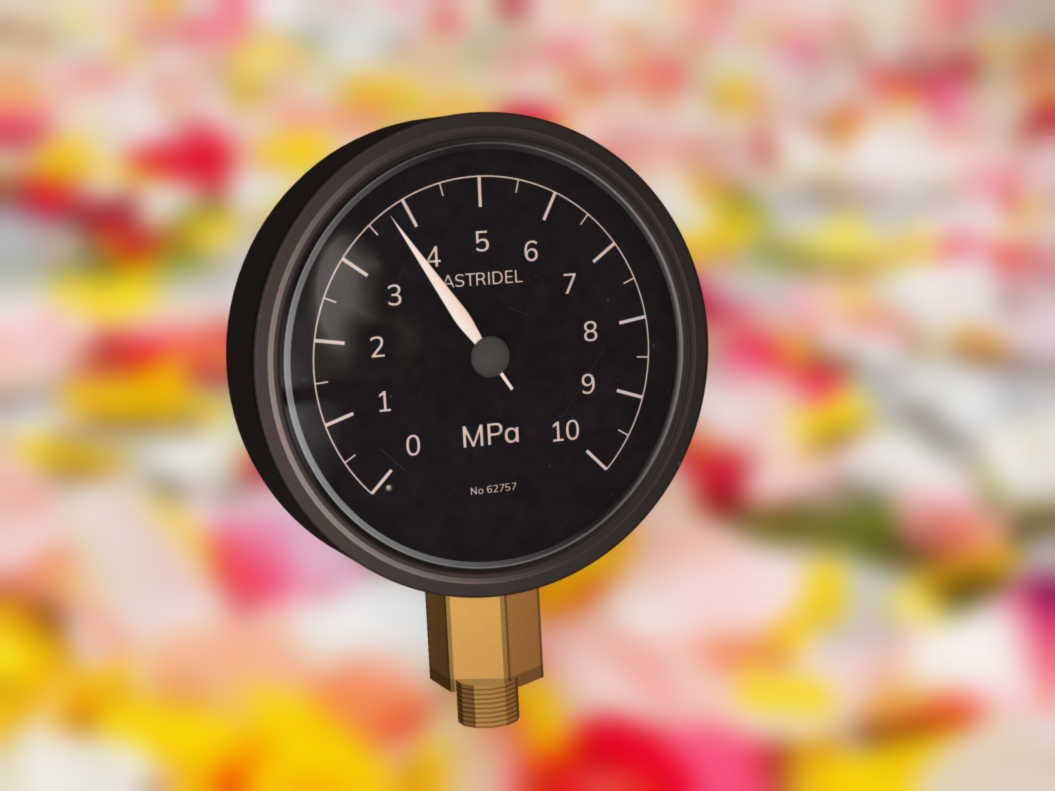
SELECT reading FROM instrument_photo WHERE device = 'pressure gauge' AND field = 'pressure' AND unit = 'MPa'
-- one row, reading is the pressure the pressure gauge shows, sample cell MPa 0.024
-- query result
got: MPa 3.75
